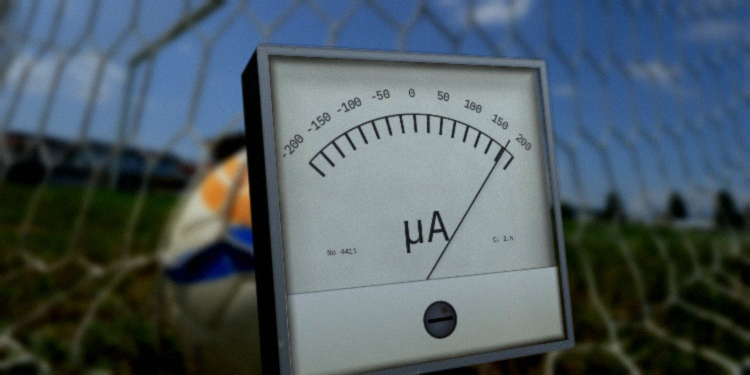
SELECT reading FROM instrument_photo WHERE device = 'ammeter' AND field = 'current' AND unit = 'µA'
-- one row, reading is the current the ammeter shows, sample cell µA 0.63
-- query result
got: µA 175
